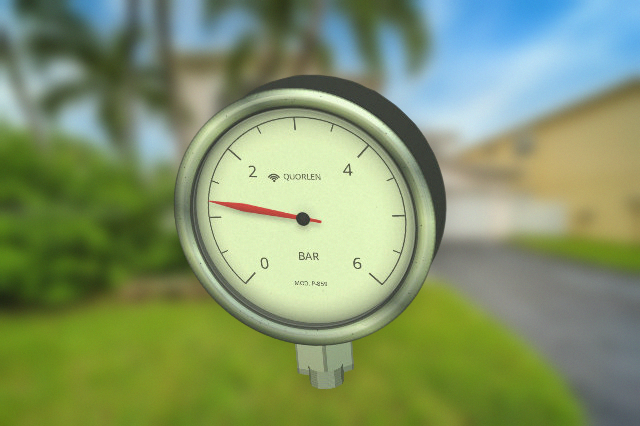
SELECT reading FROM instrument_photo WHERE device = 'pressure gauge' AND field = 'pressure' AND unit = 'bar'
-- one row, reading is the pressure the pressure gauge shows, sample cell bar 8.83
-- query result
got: bar 1.25
